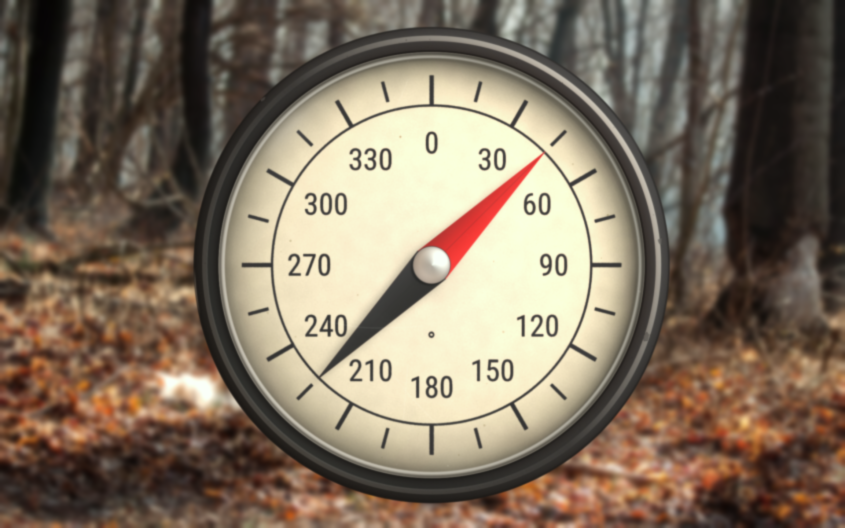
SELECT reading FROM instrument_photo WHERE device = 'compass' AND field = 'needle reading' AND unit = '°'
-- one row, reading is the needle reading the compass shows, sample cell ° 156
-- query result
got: ° 45
